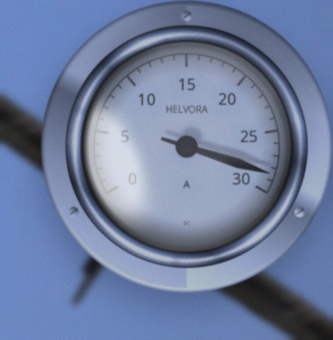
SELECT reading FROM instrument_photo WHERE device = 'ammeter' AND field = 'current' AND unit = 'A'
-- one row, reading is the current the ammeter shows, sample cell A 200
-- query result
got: A 28.5
